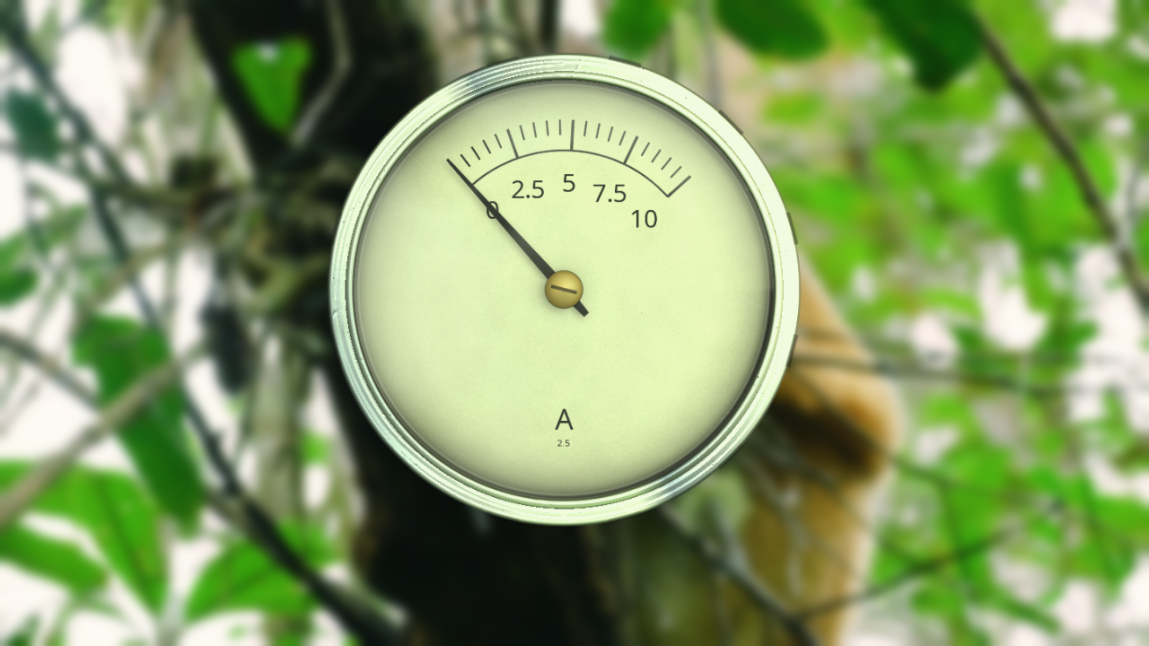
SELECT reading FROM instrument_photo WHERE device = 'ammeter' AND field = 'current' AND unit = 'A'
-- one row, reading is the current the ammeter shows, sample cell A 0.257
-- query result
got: A 0
